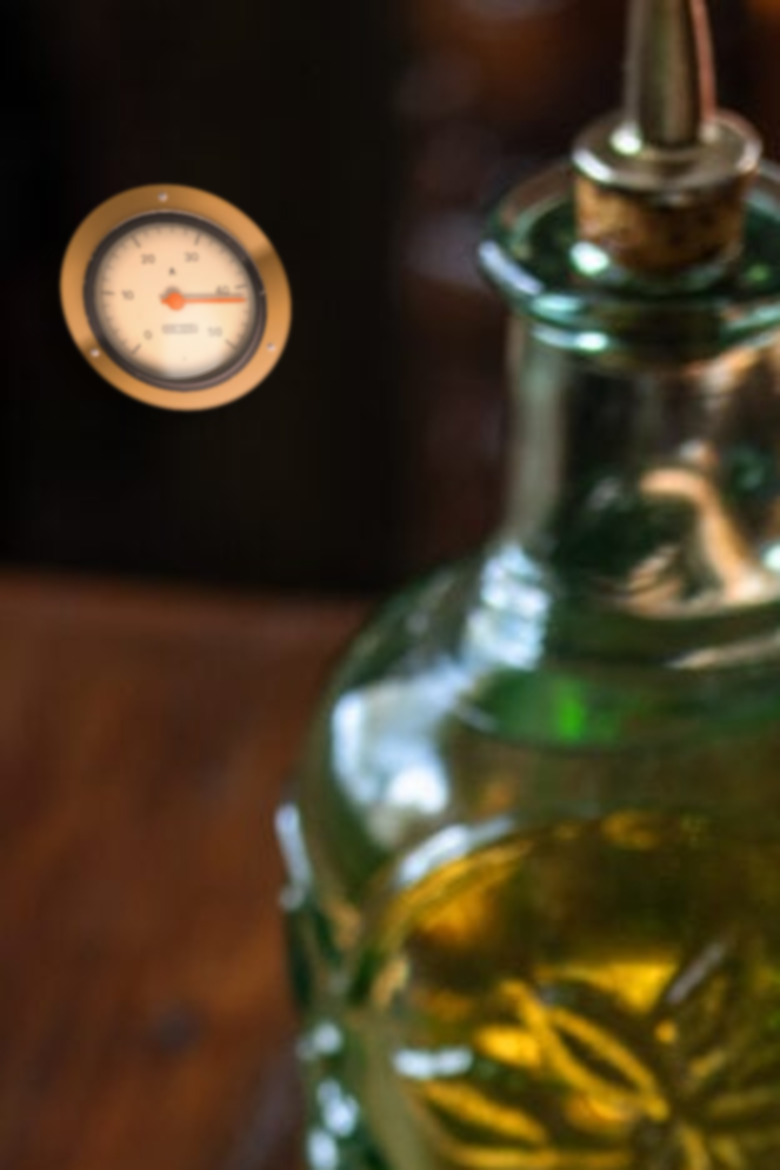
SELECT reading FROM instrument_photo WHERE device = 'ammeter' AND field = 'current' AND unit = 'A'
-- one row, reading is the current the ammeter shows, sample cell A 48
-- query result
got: A 42
